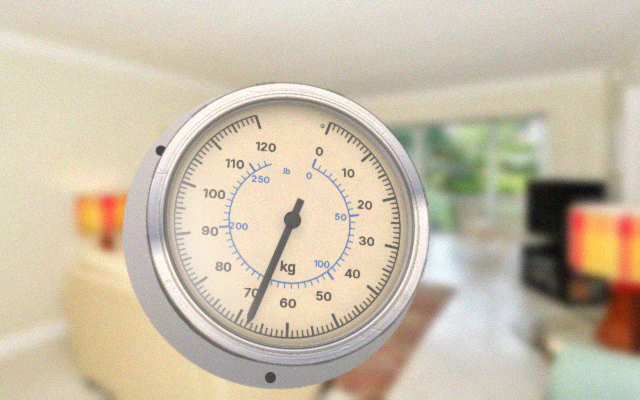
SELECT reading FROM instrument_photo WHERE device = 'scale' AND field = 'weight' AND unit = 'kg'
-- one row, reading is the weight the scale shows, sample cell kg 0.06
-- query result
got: kg 68
